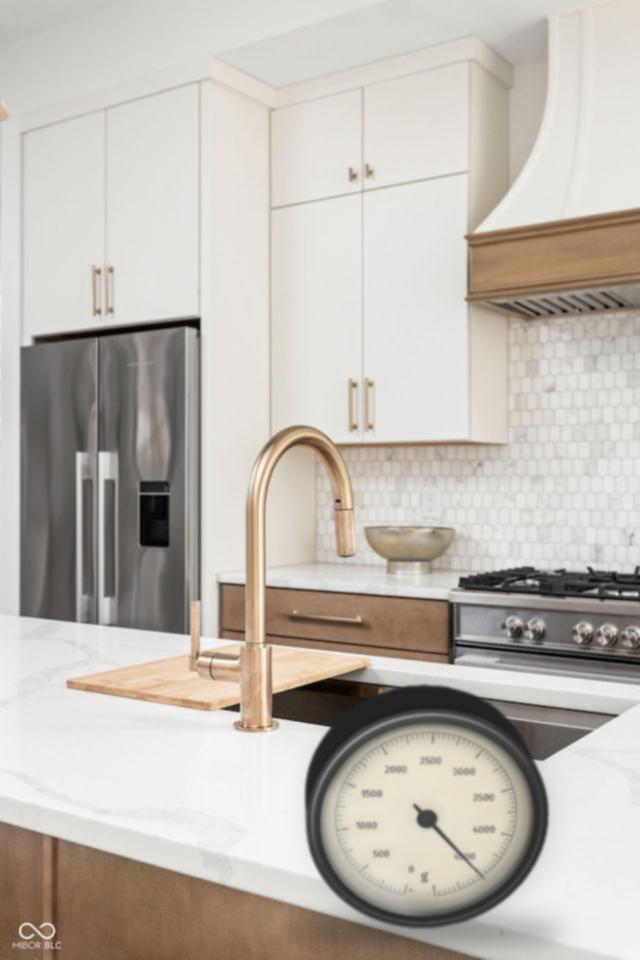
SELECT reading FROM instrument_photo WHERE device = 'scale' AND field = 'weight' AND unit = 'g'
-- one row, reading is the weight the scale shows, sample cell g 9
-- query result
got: g 4500
